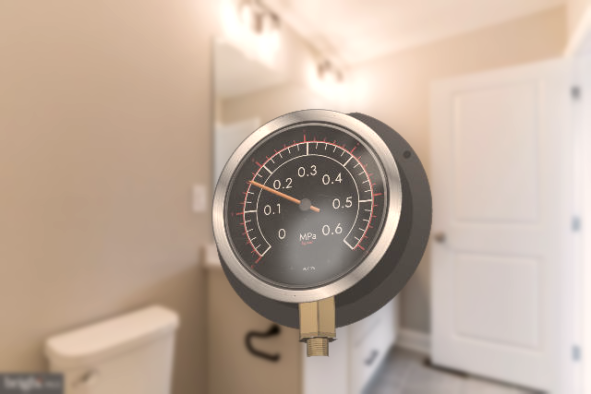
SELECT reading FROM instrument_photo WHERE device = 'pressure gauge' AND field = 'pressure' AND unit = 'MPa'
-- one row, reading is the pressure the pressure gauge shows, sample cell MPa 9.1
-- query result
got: MPa 0.16
